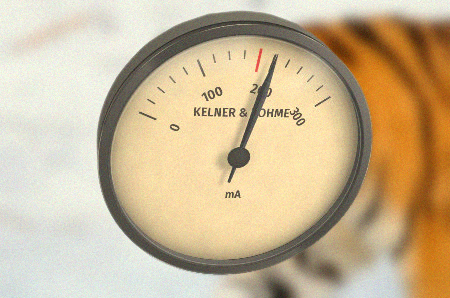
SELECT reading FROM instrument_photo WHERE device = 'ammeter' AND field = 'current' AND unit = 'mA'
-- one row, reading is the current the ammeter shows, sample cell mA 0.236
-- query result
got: mA 200
